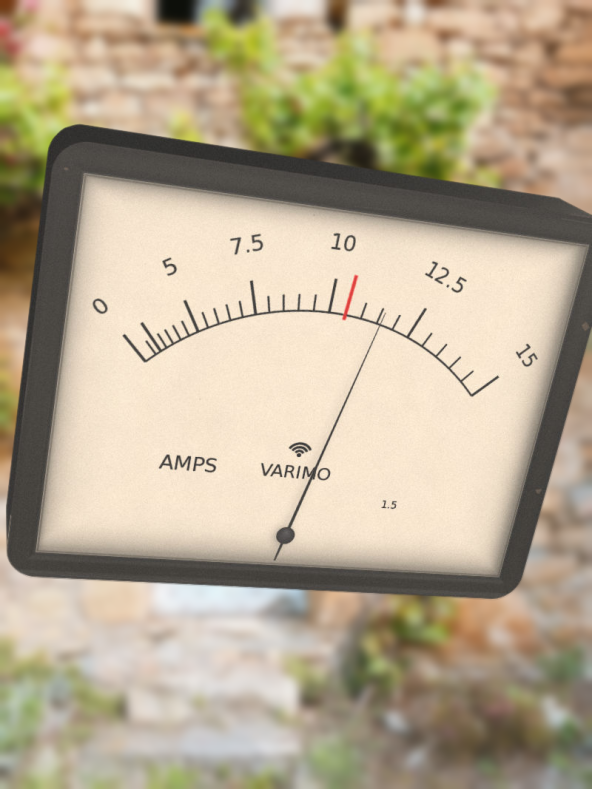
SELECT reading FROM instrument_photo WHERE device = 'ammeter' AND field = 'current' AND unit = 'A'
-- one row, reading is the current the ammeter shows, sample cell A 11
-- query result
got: A 11.5
